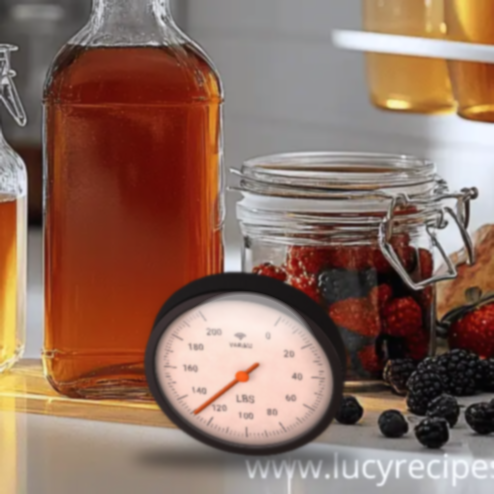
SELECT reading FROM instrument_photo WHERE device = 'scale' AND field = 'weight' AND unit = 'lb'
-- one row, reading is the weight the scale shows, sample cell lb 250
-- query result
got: lb 130
